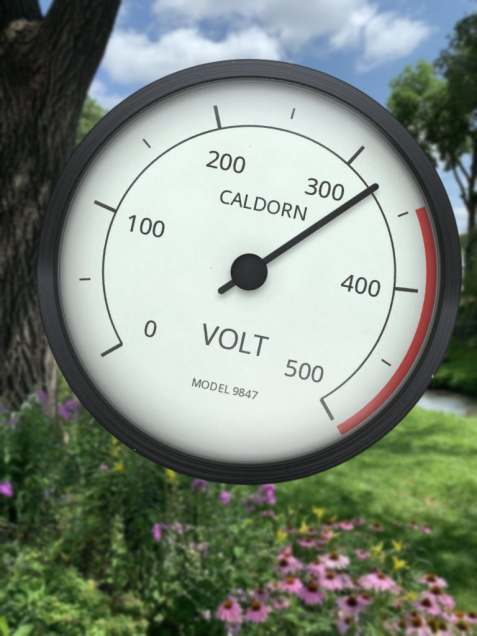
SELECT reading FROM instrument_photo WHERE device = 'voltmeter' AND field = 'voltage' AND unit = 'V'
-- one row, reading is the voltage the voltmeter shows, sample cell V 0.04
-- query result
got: V 325
